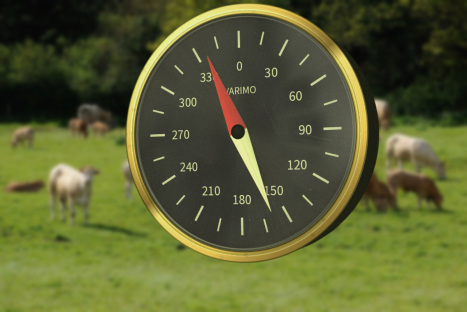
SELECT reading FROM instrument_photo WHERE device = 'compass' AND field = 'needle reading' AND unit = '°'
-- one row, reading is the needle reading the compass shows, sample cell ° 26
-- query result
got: ° 337.5
